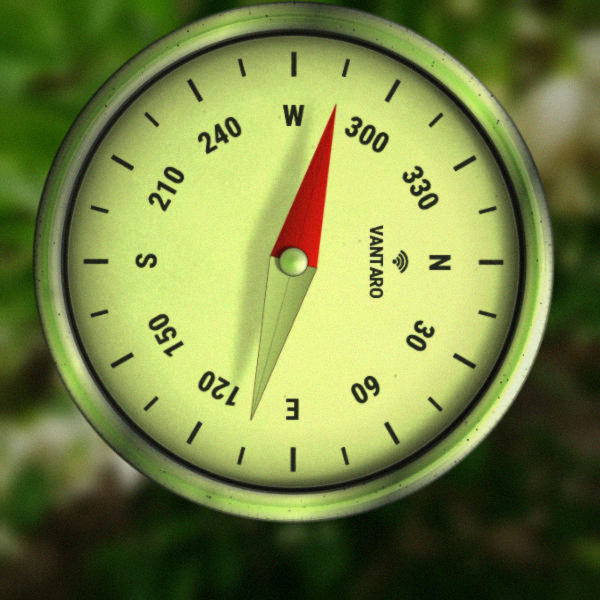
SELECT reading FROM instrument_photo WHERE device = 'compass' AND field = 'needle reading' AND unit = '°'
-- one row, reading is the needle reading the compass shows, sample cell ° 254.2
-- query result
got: ° 285
